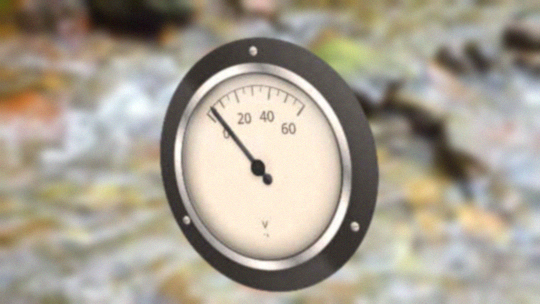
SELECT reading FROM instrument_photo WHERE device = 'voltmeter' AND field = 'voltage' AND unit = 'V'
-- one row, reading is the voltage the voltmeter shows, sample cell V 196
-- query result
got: V 5
